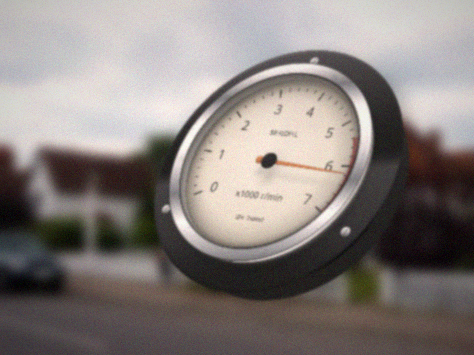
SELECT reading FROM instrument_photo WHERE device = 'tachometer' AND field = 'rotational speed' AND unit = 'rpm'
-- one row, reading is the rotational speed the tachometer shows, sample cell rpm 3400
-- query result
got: rpm 6200
